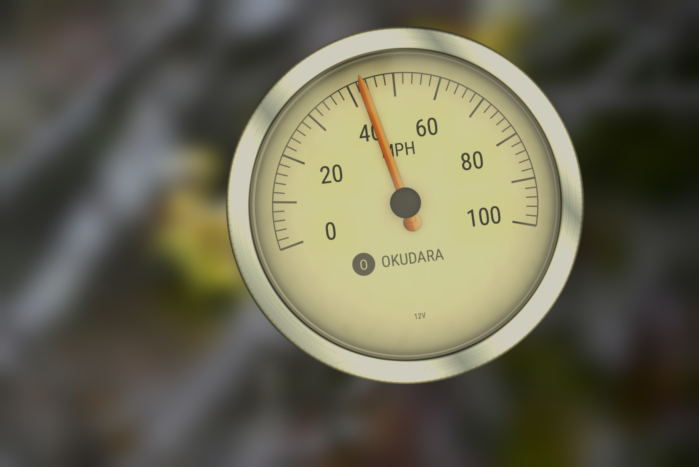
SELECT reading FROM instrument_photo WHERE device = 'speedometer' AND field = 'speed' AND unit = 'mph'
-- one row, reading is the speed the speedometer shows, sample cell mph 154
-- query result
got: mph 43
